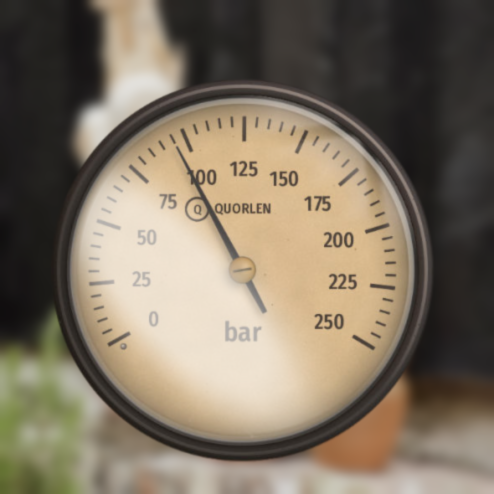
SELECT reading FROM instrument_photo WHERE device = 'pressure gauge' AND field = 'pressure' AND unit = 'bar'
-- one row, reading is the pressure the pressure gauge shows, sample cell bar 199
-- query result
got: bar 95
